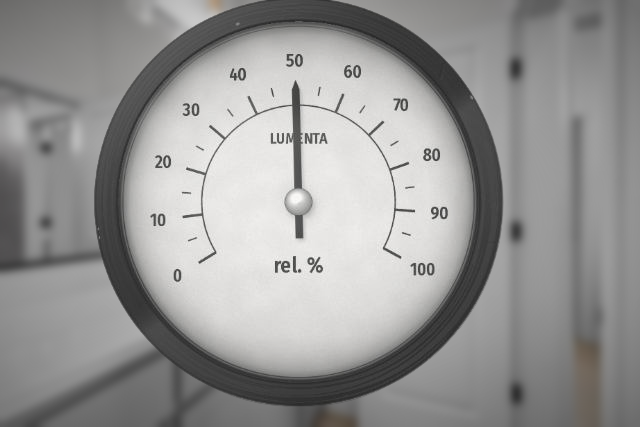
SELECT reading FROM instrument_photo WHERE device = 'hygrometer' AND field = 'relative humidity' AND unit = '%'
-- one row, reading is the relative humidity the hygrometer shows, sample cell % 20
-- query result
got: % 50
